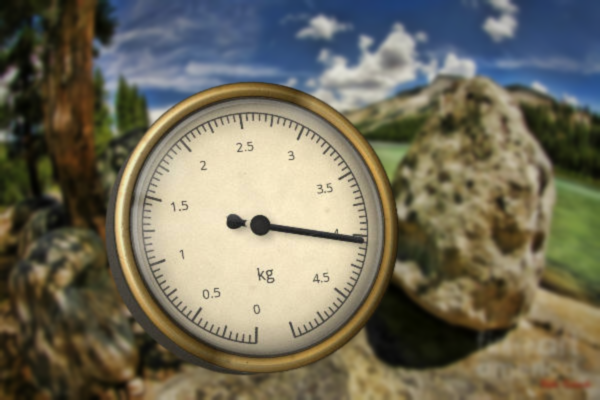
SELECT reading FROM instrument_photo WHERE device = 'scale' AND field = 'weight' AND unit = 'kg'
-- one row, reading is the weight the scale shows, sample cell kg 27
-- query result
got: kg 4.05
